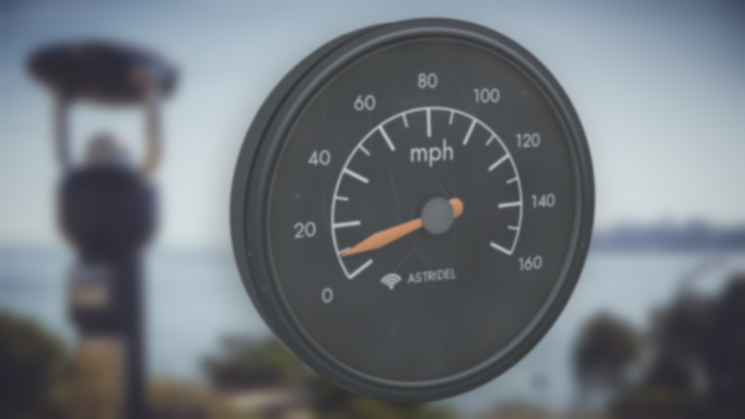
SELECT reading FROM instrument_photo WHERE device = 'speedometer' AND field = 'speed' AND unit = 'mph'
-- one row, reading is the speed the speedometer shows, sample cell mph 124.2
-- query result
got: mph 10
